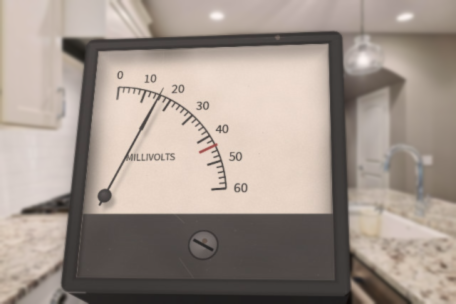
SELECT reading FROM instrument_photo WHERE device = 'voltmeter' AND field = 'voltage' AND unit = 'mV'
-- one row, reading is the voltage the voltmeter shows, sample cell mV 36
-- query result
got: mV 16
